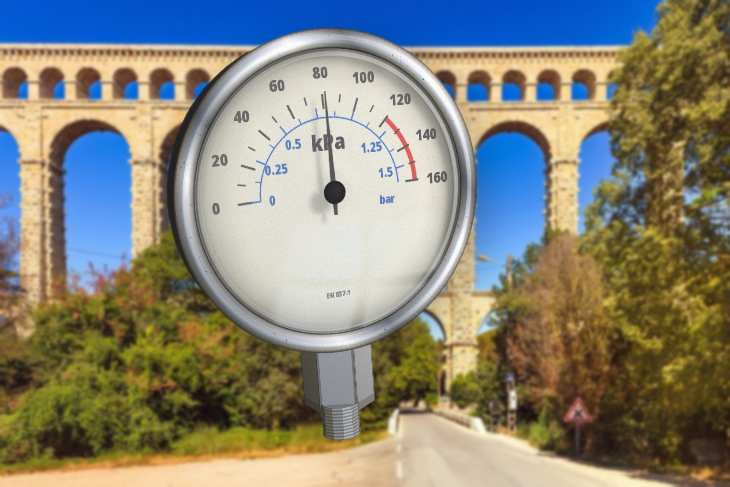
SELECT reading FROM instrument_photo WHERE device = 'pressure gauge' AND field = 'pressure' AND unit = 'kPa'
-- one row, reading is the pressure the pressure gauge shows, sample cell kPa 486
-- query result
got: kPa 80
